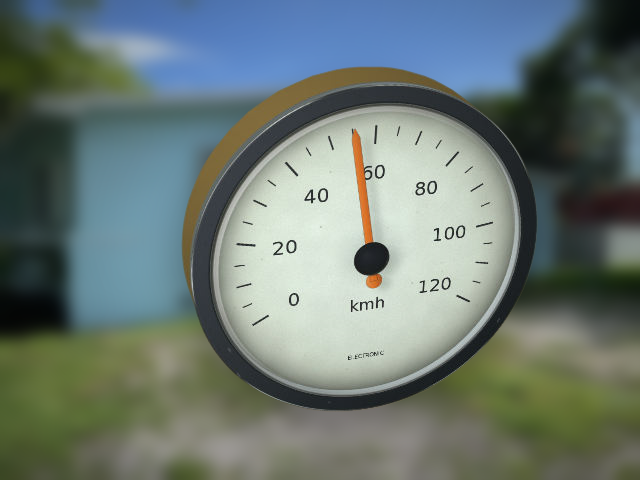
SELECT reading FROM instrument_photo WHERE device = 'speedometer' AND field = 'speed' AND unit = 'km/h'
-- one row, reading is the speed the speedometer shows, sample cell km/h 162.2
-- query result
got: km/h 55
